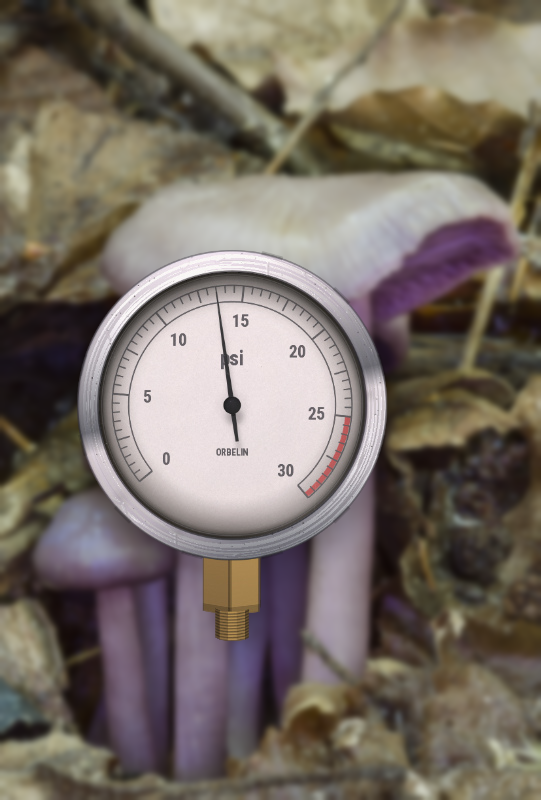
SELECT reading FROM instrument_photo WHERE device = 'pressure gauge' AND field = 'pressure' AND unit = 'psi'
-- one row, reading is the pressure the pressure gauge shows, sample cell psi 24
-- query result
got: psi 13.5
